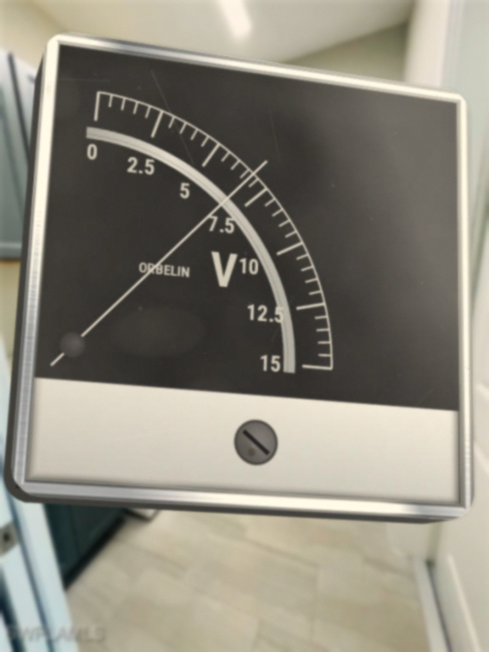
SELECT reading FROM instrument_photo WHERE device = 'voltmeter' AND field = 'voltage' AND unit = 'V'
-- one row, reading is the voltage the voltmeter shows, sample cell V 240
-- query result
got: V 6.75
